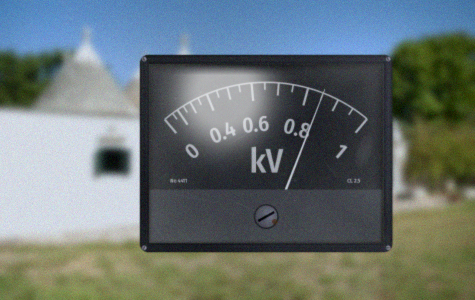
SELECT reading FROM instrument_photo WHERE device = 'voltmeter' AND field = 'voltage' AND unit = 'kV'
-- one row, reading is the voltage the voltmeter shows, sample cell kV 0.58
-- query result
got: kV 0.85
